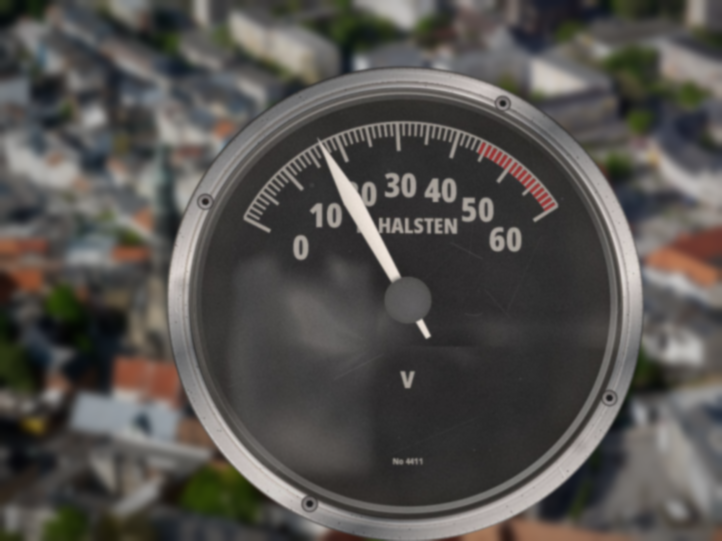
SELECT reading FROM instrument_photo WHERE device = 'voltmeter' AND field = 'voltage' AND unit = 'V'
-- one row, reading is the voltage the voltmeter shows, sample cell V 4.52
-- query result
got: V 17
